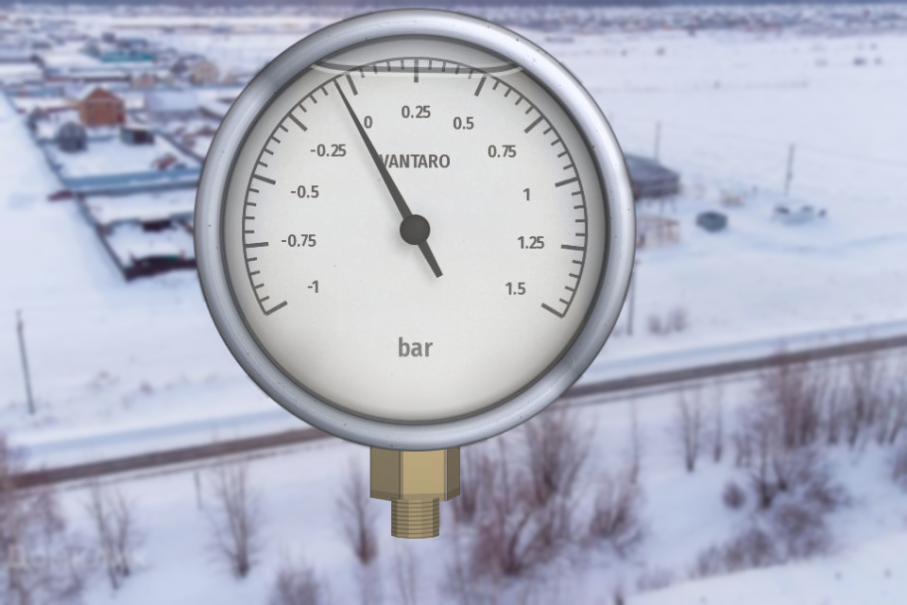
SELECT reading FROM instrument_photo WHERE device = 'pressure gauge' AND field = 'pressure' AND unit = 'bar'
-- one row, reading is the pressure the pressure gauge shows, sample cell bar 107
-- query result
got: bar -0.05
